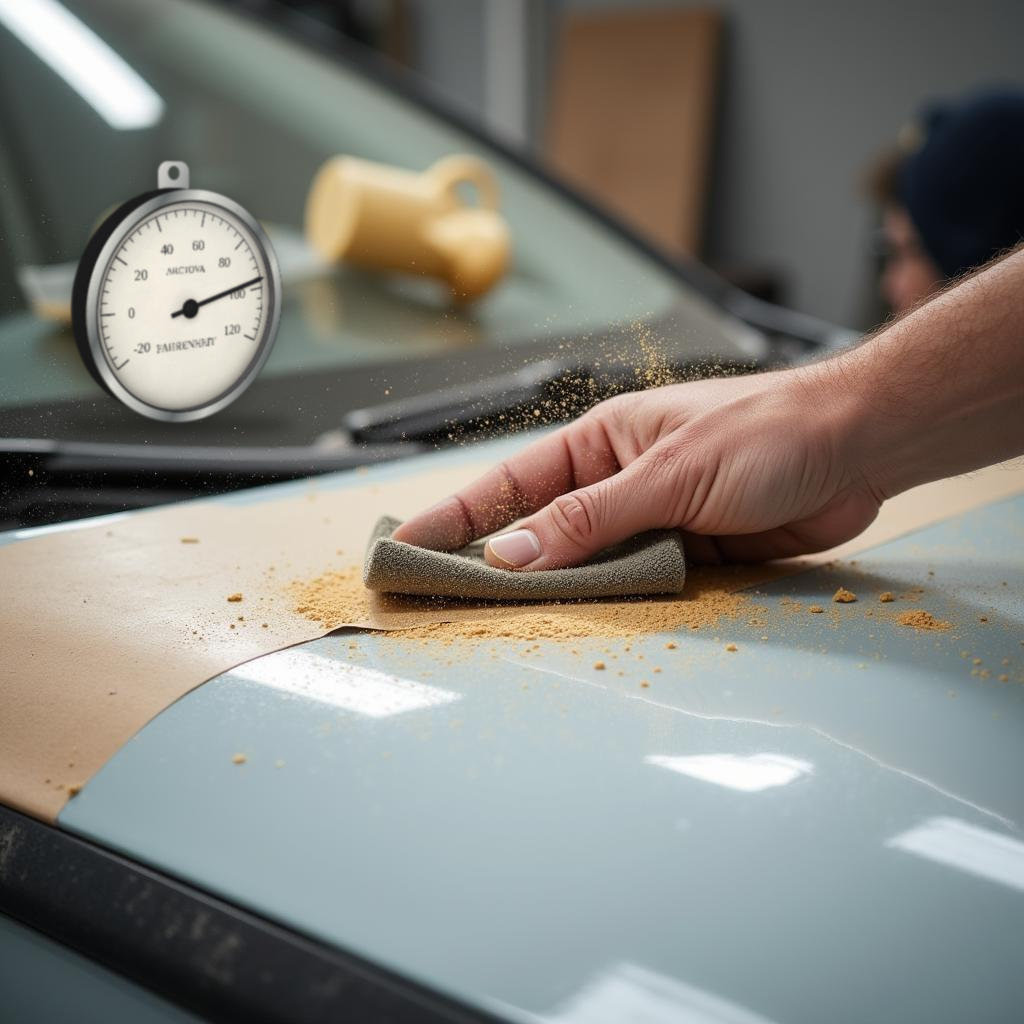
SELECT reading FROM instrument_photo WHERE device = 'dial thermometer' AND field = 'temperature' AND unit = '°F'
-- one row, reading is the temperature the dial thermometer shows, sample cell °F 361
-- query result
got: °F 96
